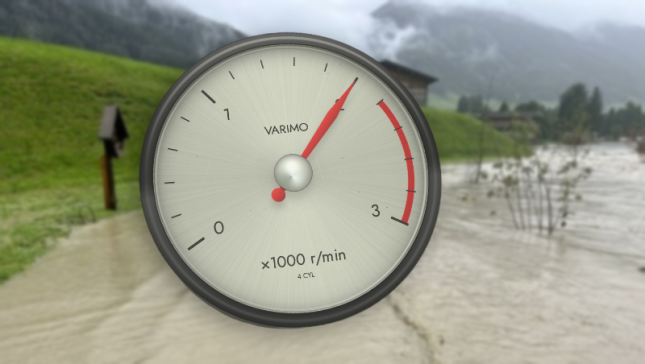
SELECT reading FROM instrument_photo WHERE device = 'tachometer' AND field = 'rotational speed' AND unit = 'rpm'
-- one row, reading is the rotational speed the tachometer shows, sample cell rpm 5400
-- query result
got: rpm 2000
